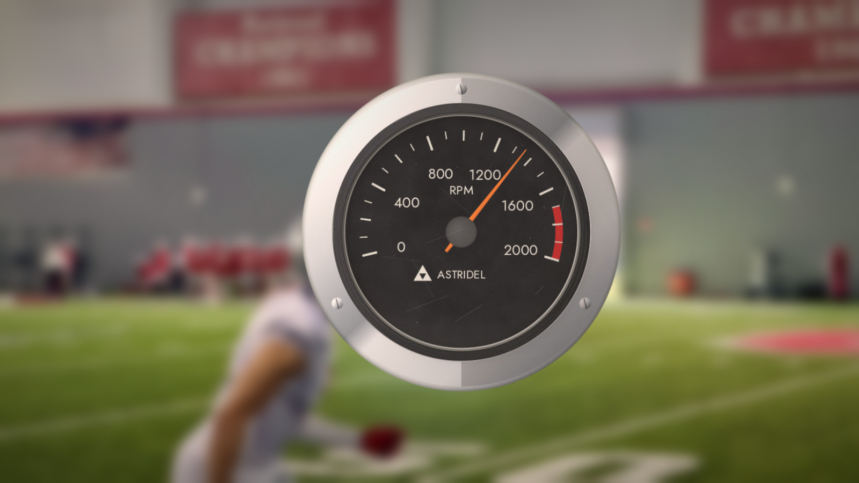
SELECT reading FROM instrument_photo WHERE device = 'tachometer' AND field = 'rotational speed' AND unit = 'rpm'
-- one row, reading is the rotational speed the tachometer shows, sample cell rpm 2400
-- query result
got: rpm 1350
